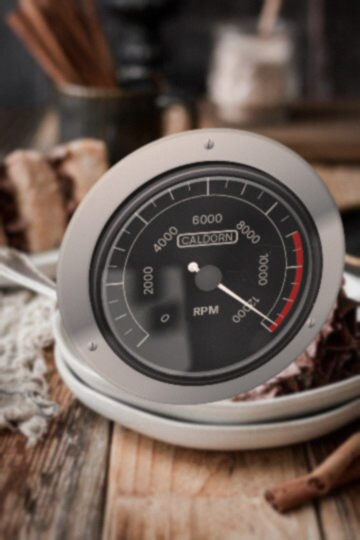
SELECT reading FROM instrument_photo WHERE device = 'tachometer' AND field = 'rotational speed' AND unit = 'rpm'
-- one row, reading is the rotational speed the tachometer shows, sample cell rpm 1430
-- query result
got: rpm 11750
